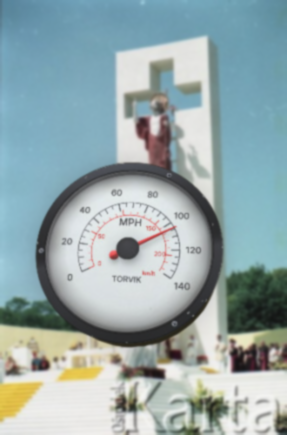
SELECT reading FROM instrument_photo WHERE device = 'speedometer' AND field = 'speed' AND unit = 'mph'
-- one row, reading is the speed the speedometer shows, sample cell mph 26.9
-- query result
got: mph 105
